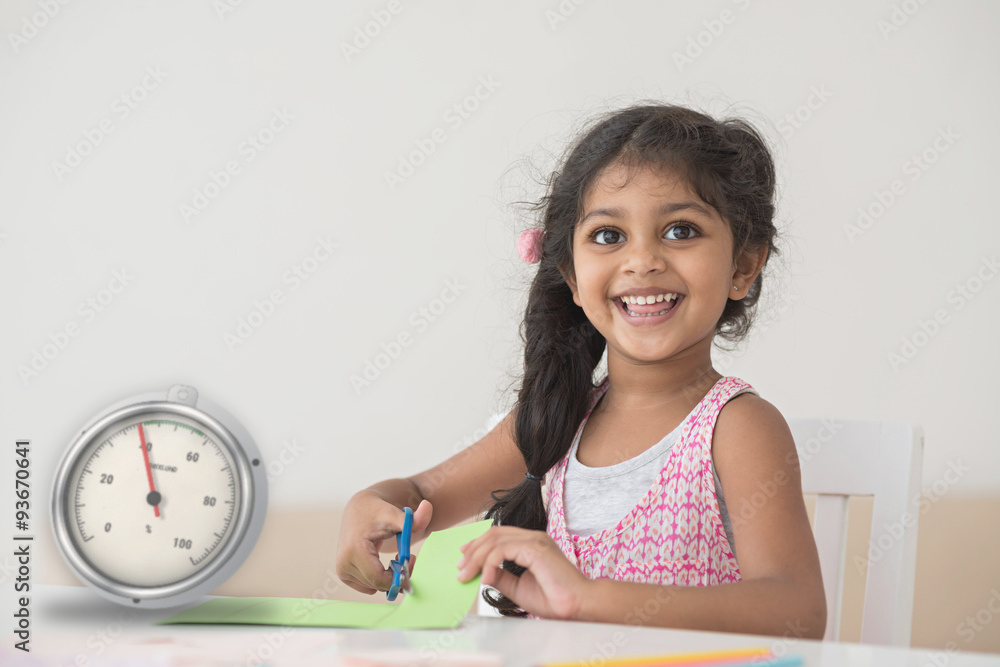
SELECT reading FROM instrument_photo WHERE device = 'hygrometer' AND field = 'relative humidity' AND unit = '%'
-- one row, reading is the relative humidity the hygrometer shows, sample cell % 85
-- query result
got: % 40
